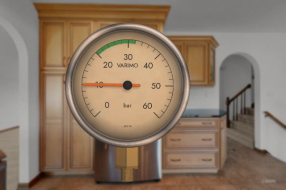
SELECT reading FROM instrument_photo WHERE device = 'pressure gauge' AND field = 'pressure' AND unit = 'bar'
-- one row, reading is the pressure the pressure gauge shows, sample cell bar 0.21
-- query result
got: bar 10
